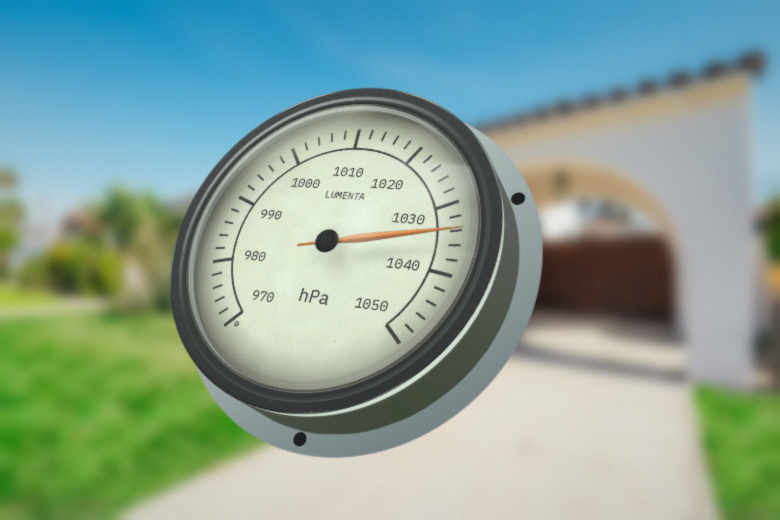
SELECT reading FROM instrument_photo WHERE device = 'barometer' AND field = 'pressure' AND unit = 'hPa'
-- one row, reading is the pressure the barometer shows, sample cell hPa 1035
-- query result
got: hPa 1034
